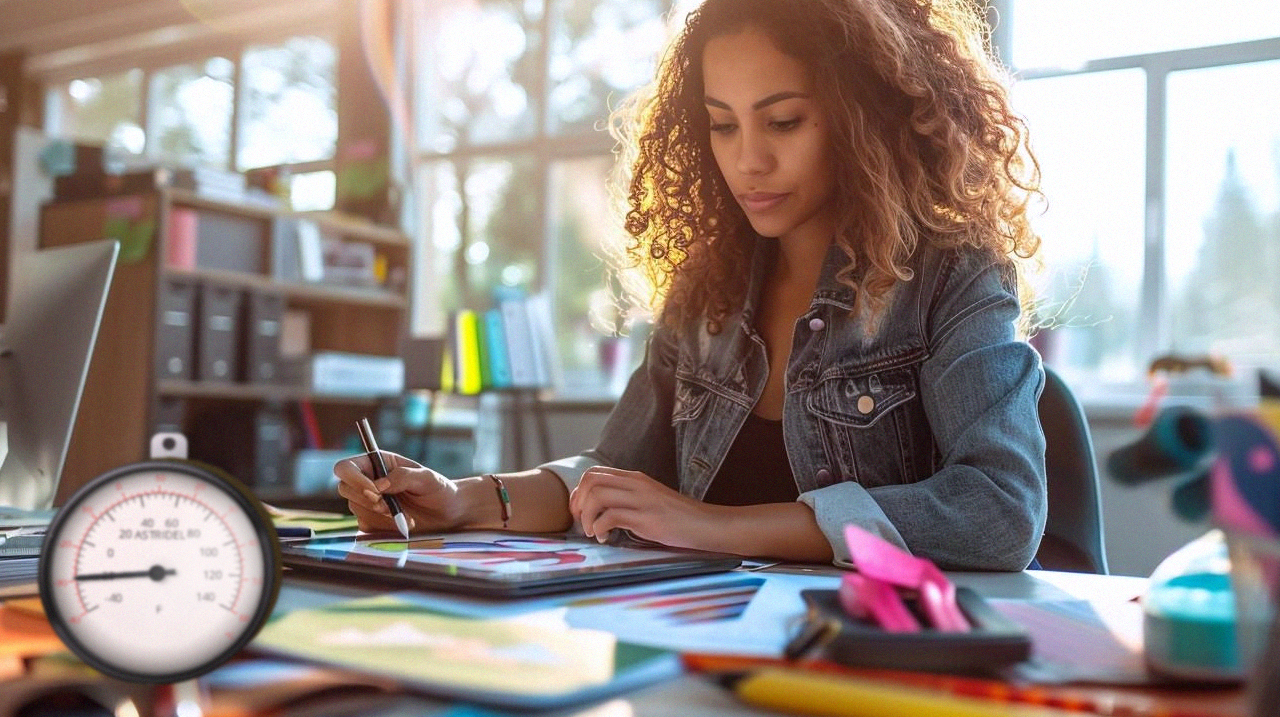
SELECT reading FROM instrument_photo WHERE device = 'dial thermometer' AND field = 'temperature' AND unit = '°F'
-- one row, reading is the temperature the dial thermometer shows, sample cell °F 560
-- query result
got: °F -20
